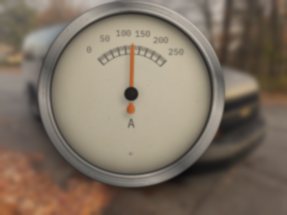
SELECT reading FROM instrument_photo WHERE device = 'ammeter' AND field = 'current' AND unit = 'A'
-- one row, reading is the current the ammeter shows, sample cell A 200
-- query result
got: A 125
